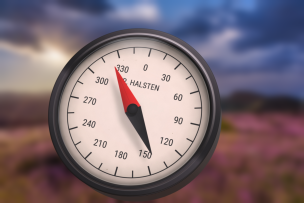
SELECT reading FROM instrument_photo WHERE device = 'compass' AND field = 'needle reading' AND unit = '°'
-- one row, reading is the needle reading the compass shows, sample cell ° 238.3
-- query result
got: ° 322.5
